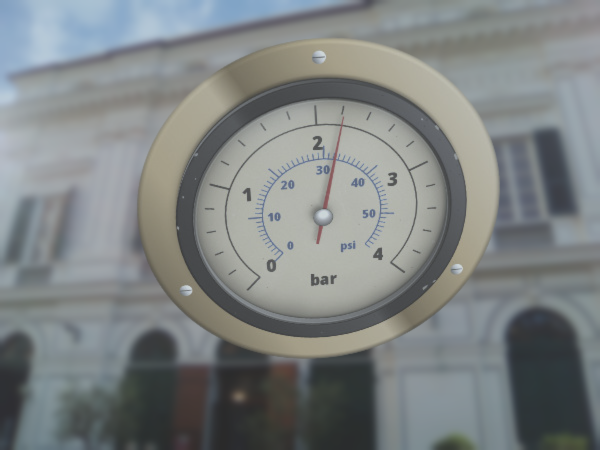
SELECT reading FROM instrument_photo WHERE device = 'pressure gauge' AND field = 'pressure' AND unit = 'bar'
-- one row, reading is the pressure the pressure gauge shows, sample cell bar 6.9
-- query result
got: bar 2.2
